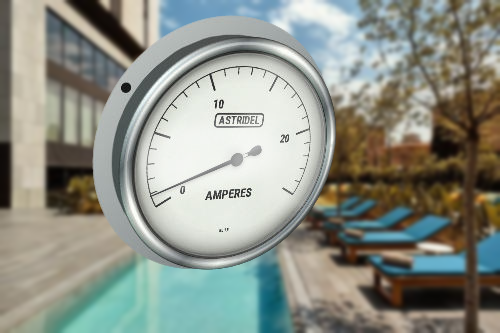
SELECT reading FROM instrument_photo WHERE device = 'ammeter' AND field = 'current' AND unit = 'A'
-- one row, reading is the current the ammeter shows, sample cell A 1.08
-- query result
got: A 1
